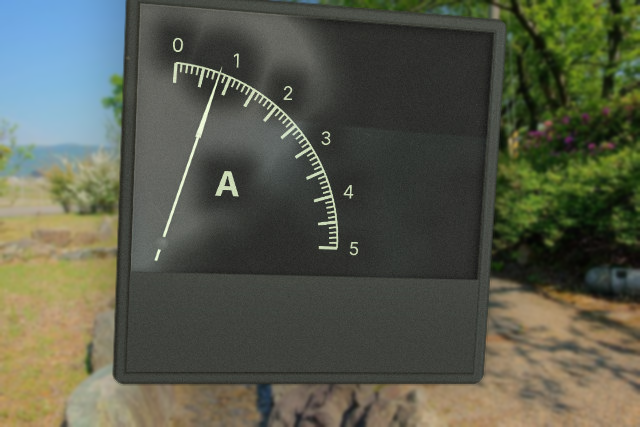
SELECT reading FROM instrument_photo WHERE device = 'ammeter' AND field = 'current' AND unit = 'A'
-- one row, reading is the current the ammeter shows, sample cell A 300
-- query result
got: A 0.8
